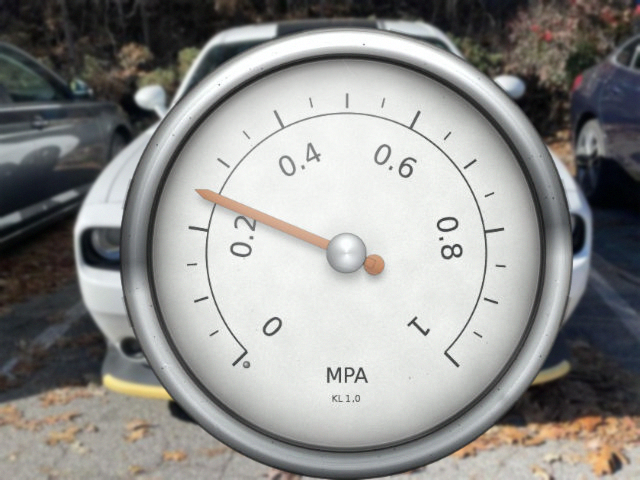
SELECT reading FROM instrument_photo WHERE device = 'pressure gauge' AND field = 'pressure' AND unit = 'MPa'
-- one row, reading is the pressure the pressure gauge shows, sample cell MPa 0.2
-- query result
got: MPa 0.25
